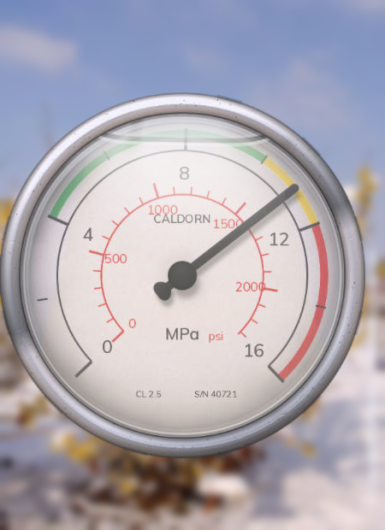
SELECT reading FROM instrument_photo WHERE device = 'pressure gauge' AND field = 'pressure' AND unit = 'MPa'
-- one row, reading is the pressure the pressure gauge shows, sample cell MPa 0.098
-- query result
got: MPa 11
